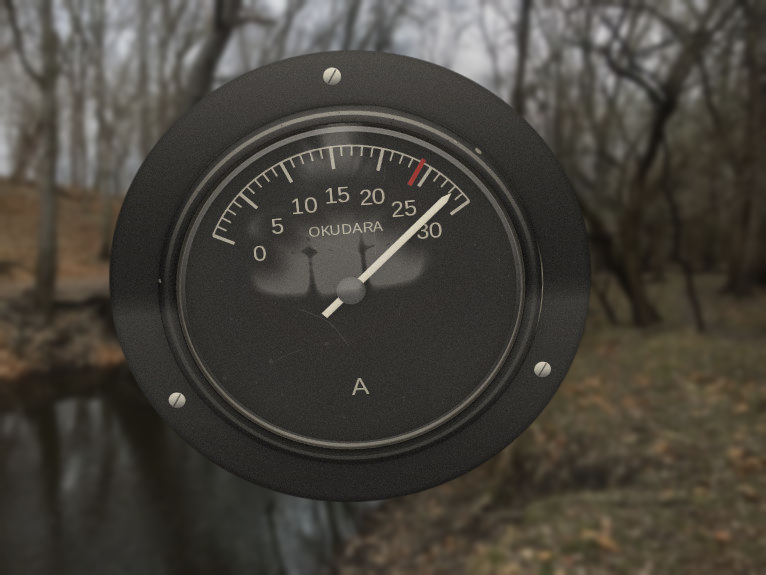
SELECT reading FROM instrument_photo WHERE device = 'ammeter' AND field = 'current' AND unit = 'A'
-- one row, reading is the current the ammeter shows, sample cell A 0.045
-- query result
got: A 28
